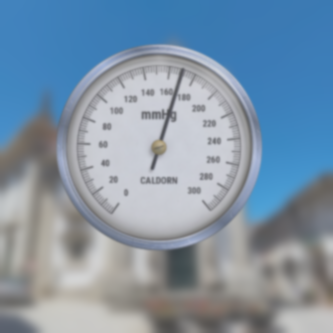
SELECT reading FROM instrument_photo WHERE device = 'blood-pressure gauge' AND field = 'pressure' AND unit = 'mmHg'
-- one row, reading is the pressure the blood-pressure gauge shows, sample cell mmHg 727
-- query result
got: mmHg 170
